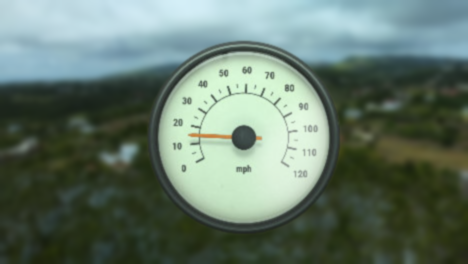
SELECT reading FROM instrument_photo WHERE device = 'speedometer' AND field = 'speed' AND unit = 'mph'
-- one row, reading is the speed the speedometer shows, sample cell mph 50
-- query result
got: mph 15
